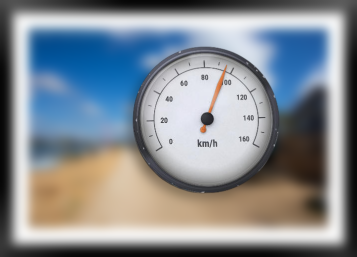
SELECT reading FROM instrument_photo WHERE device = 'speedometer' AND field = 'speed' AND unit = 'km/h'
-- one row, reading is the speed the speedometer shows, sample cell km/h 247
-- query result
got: km/h 95
